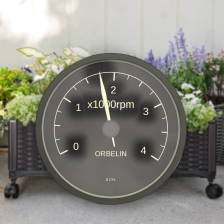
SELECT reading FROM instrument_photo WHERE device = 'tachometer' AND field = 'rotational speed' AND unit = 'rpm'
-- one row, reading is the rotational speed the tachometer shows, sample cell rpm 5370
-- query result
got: rpm 1750
